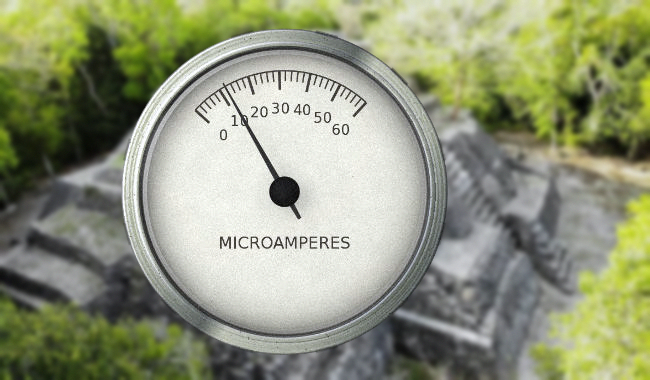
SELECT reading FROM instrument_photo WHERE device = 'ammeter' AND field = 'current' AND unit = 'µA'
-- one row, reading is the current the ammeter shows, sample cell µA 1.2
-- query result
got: µA 12
